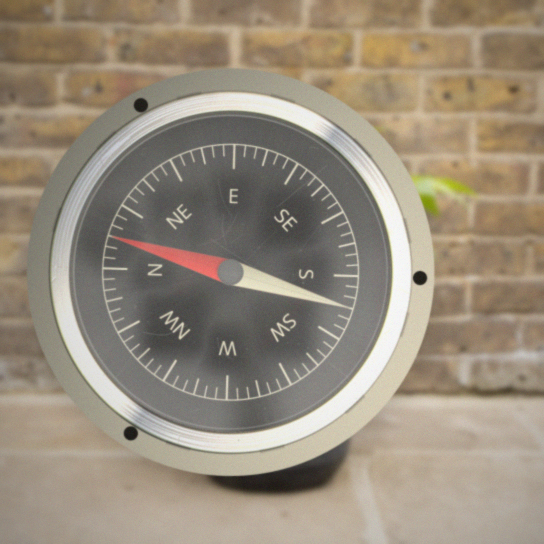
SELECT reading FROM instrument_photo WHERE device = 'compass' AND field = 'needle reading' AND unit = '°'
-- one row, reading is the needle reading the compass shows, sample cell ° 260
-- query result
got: ° 15
